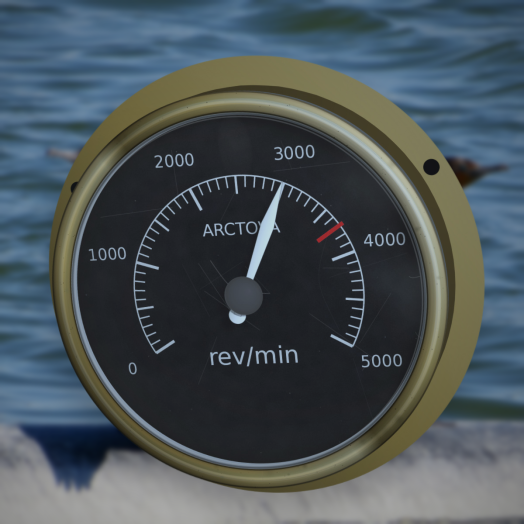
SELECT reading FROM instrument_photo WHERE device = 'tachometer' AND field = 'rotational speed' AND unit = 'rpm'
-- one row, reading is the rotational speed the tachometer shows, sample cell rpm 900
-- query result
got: rpm 3000
